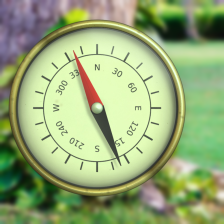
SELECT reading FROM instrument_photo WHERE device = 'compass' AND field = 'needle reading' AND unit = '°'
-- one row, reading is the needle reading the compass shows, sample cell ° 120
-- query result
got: ° 337.5
